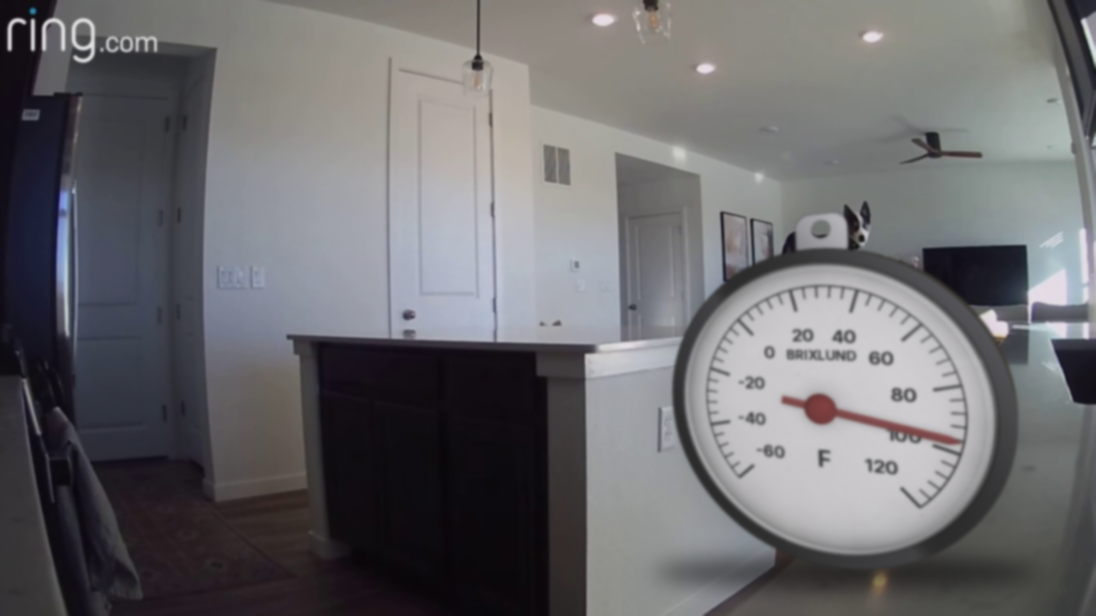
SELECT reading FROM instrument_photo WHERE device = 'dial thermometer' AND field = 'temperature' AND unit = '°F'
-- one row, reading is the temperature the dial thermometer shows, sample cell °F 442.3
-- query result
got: °F 96
